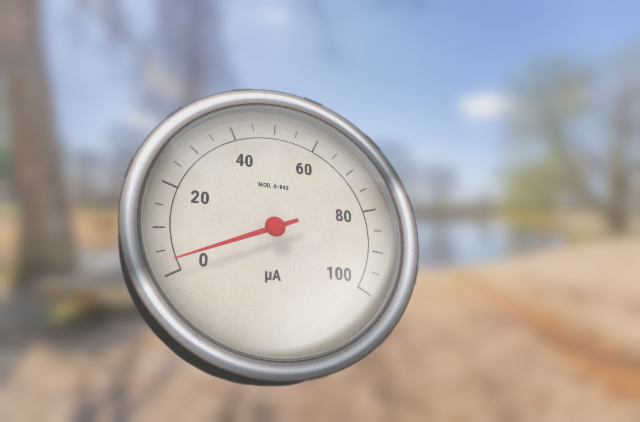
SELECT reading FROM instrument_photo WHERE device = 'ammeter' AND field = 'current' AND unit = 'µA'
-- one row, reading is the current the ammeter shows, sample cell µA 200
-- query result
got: µA 2.5
